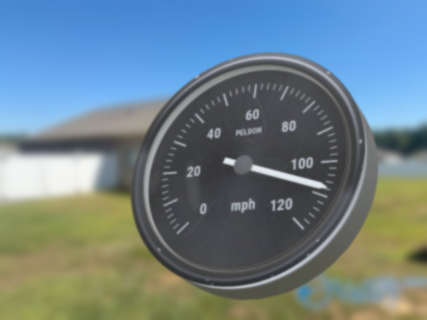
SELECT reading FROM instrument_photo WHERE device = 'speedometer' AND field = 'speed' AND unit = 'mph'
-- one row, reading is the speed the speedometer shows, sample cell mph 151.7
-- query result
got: mph 108
